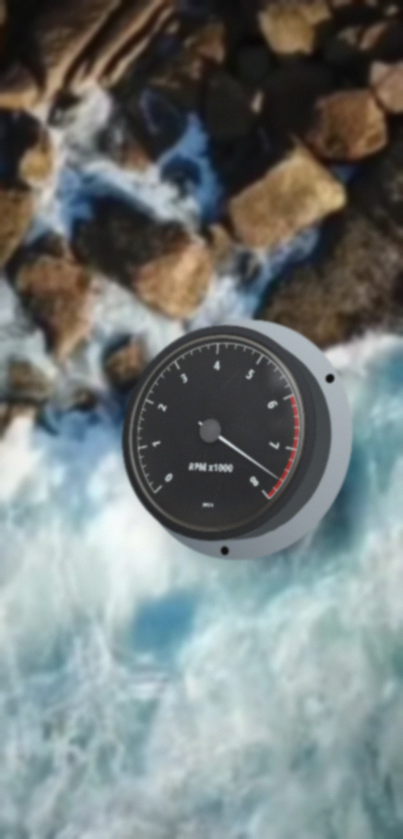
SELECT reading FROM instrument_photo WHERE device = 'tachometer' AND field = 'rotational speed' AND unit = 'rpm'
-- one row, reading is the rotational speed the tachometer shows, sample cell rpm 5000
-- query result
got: rpm 7600
